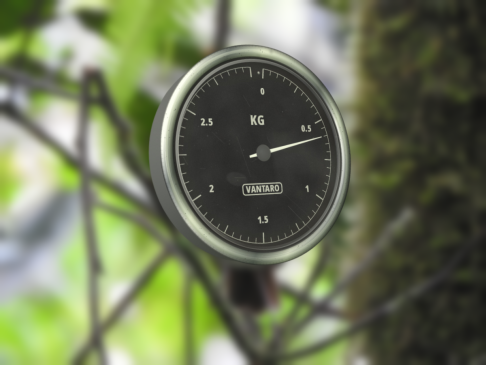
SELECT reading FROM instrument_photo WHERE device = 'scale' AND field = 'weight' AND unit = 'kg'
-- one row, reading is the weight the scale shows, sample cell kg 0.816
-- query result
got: kg 0.6
